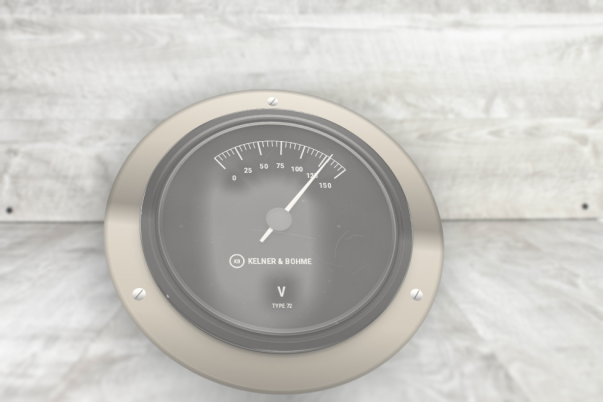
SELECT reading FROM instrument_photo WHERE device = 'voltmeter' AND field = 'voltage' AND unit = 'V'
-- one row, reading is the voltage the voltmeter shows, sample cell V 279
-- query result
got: V 130
